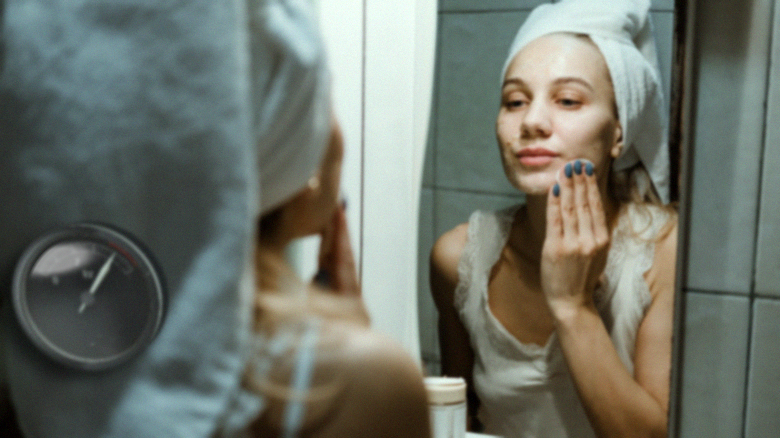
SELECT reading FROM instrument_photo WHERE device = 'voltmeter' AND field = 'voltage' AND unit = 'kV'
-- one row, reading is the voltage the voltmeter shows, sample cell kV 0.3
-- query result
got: kV 4
